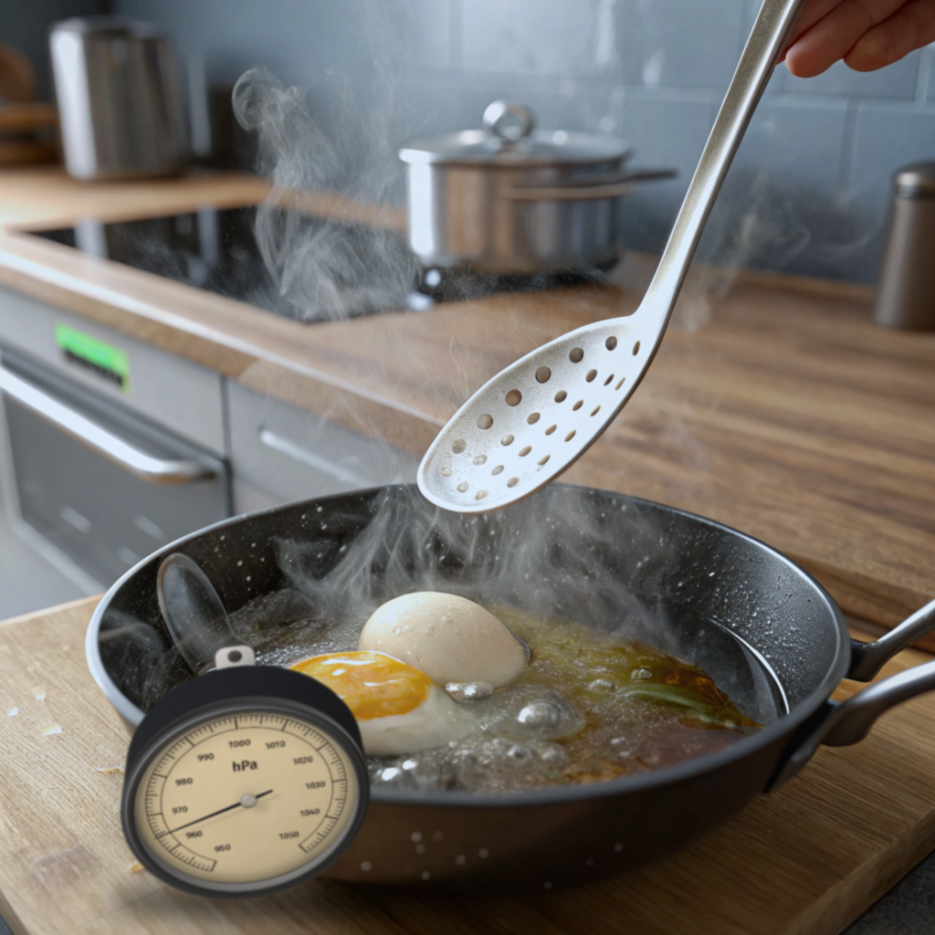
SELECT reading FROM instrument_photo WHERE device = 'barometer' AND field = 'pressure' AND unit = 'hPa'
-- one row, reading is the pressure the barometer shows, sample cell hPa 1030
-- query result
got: hPa 965
